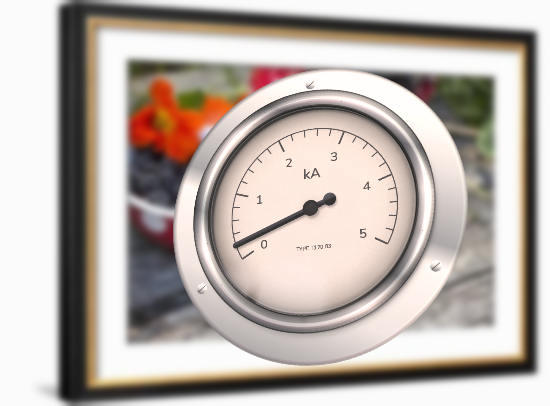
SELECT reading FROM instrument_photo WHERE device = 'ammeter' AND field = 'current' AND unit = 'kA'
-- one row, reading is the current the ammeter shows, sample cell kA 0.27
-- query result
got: kA 0.2
